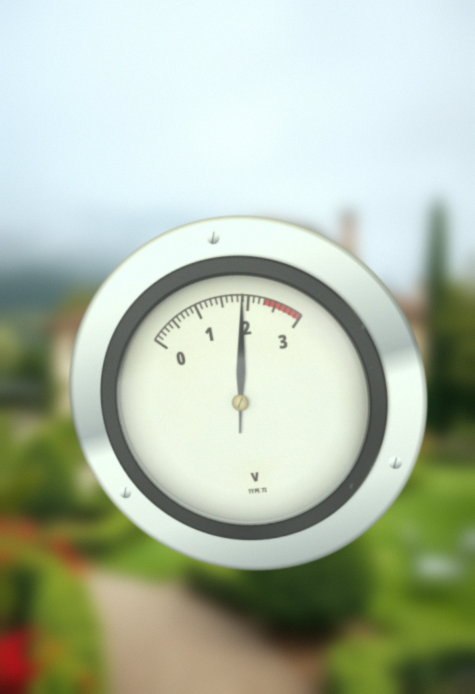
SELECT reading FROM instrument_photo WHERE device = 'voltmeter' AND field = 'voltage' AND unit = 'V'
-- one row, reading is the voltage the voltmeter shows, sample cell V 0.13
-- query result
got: V 1.9
